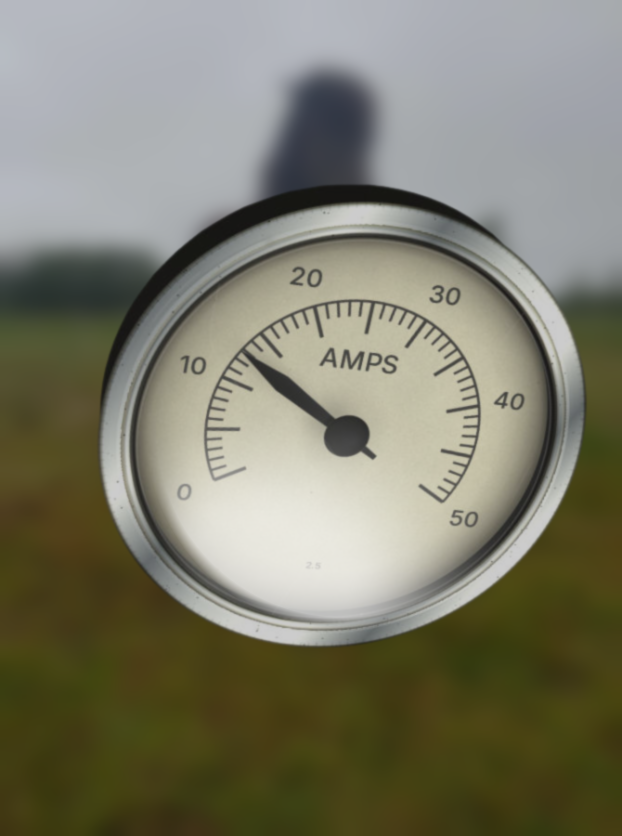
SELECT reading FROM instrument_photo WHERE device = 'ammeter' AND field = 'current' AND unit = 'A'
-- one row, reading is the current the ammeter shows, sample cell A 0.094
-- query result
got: A 13
